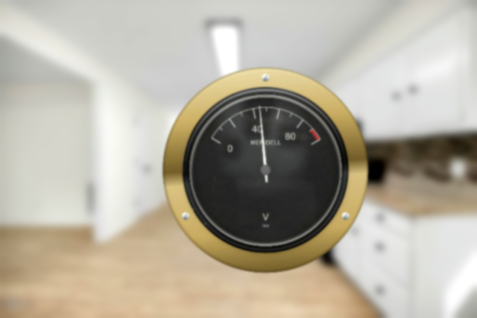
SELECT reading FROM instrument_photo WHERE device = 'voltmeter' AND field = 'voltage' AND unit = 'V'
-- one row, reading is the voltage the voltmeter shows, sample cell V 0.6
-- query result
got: V 45
